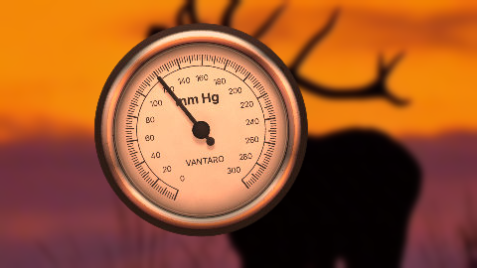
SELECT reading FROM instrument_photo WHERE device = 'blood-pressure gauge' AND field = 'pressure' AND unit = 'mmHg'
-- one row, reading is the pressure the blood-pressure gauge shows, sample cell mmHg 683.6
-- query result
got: mmHg 120
